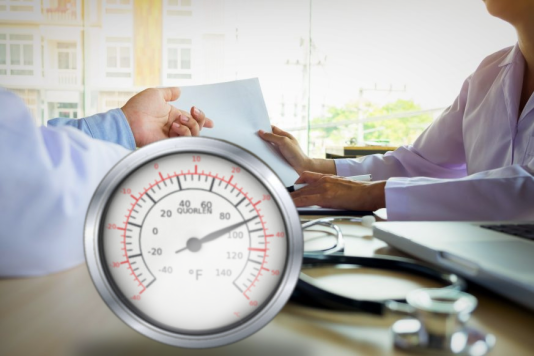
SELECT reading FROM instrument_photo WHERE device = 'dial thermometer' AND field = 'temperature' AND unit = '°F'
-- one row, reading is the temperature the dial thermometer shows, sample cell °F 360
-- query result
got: °F 92
